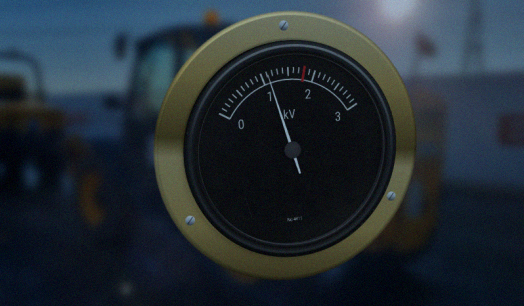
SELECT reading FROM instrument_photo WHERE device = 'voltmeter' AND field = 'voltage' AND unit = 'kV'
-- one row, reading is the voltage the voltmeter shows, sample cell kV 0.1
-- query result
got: kV 1.1
